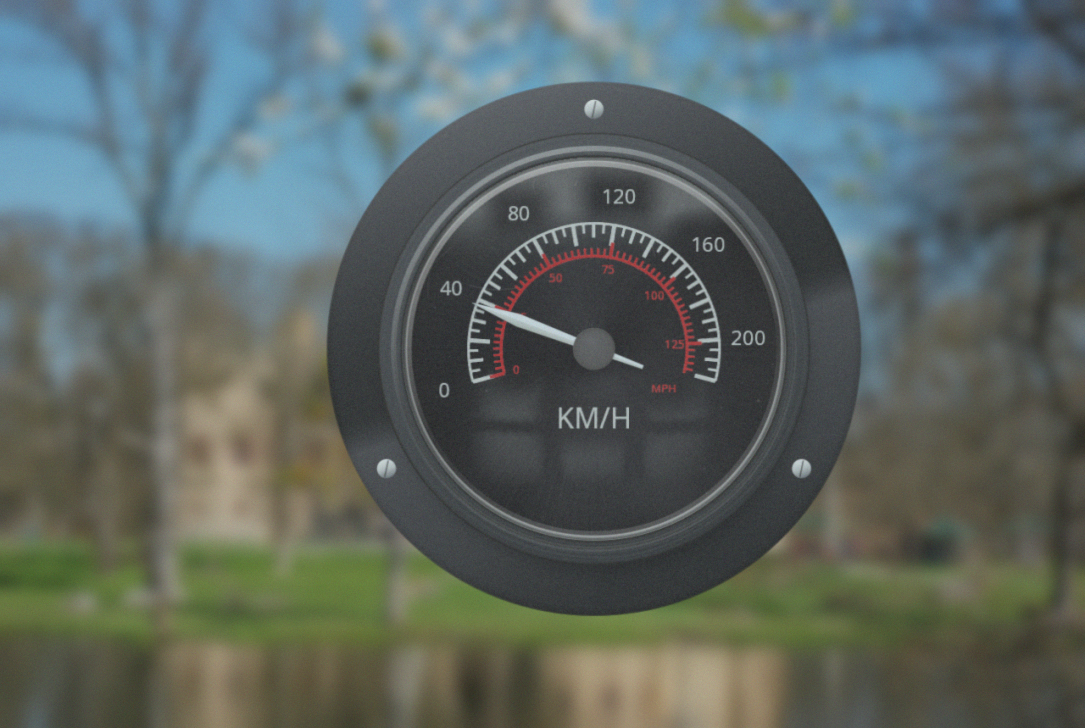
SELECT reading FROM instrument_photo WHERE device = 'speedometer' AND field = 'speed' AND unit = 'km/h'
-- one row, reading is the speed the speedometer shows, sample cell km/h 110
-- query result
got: km/h 37.5
